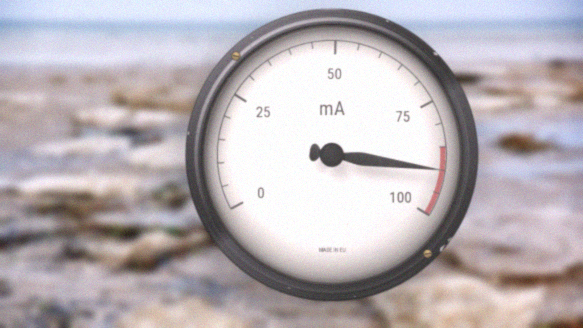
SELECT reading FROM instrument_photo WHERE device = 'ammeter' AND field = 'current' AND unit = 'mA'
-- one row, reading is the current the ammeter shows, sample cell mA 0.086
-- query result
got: mA 90
